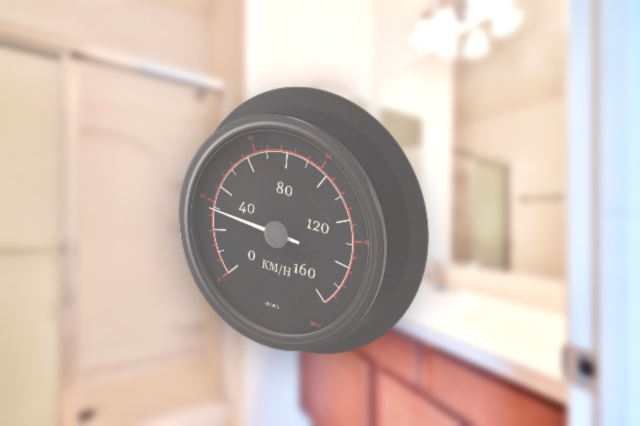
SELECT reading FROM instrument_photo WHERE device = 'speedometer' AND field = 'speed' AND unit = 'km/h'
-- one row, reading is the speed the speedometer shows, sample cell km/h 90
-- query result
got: km/h 30
